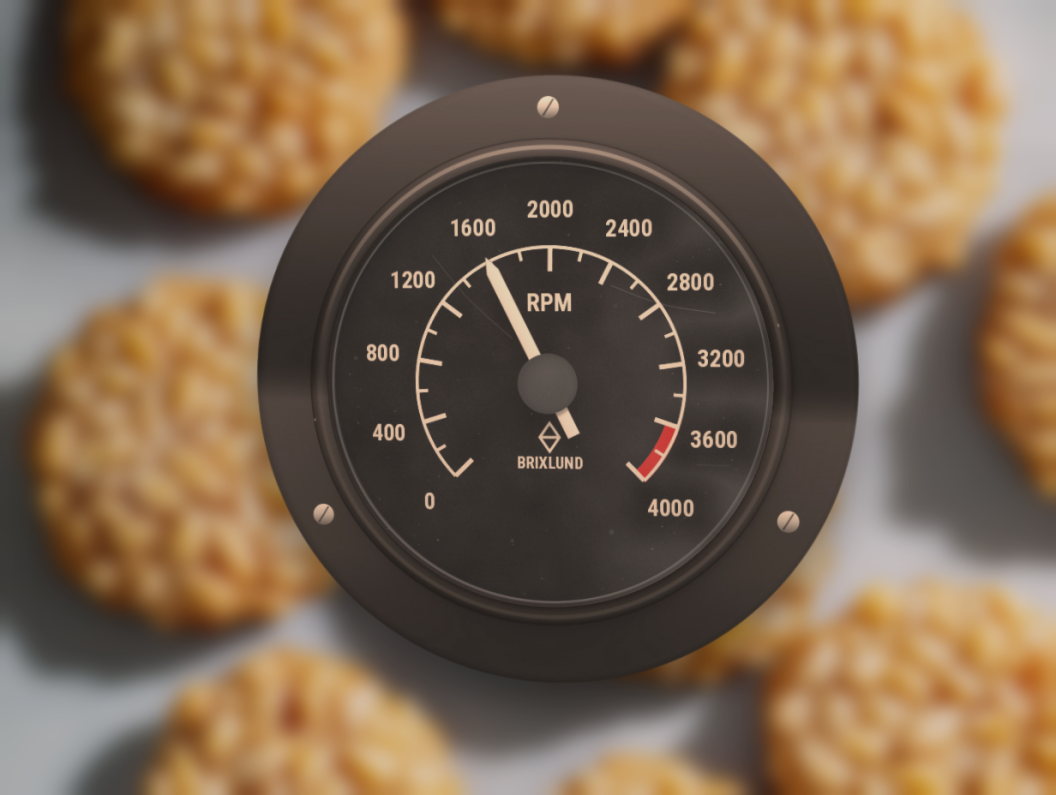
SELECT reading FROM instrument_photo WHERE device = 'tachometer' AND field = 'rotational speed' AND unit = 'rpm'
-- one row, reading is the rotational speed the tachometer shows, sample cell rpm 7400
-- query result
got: rpm 1600
